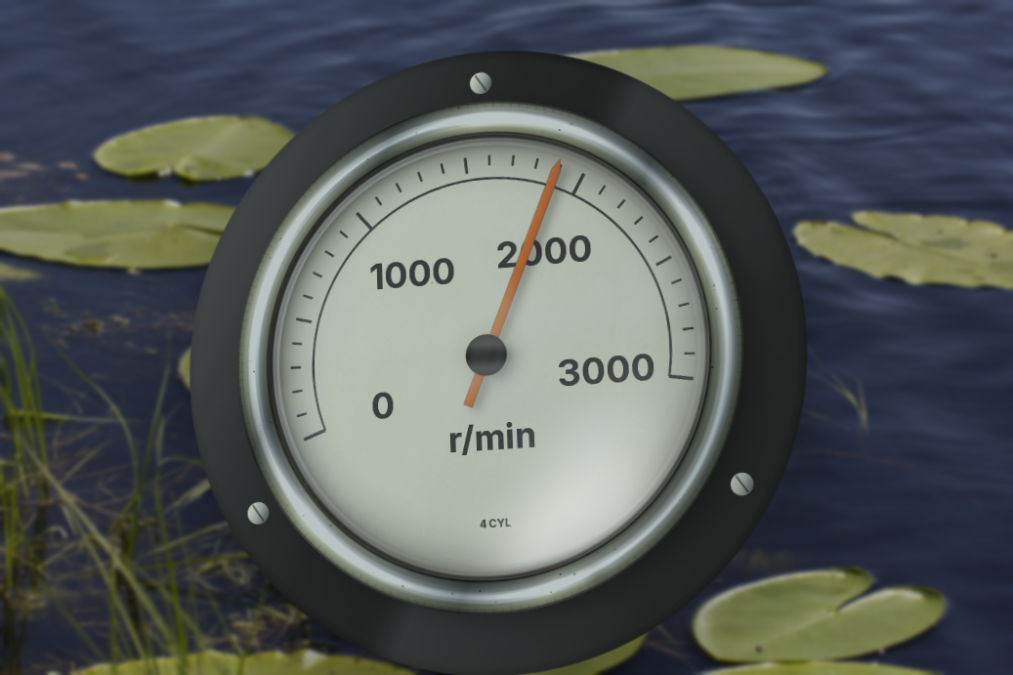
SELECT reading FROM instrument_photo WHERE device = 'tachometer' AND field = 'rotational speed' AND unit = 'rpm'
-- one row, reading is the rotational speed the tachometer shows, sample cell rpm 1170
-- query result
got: rpm 1900
